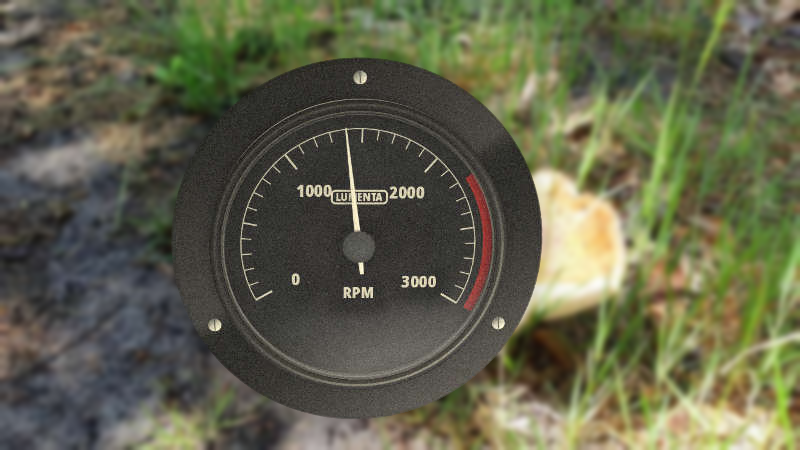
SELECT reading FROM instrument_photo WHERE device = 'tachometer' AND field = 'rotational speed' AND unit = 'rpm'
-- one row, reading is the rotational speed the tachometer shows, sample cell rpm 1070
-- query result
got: rpm 1400
